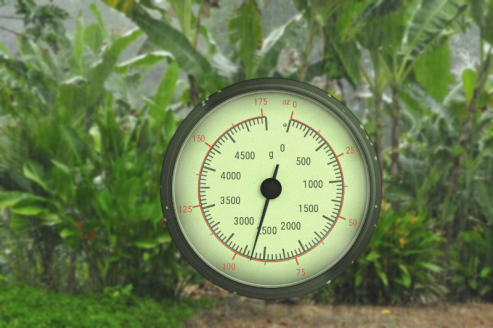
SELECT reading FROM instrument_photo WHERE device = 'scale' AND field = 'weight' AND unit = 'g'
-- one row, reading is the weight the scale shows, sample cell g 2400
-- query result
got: g 2650
